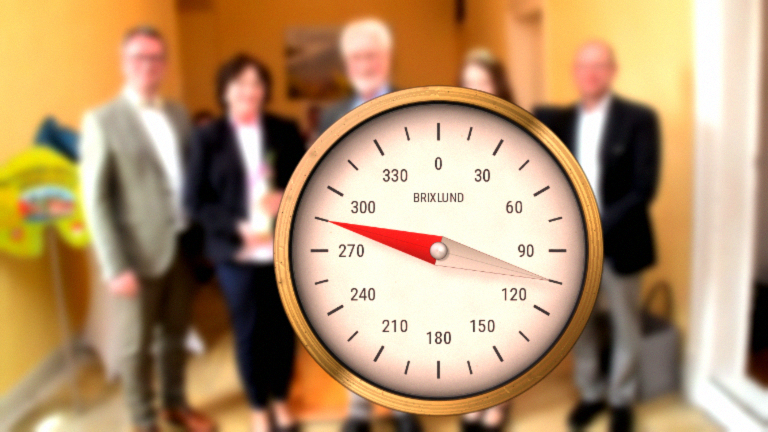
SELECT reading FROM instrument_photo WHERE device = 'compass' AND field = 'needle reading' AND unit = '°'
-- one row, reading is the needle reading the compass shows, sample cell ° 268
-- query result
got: ° 285
